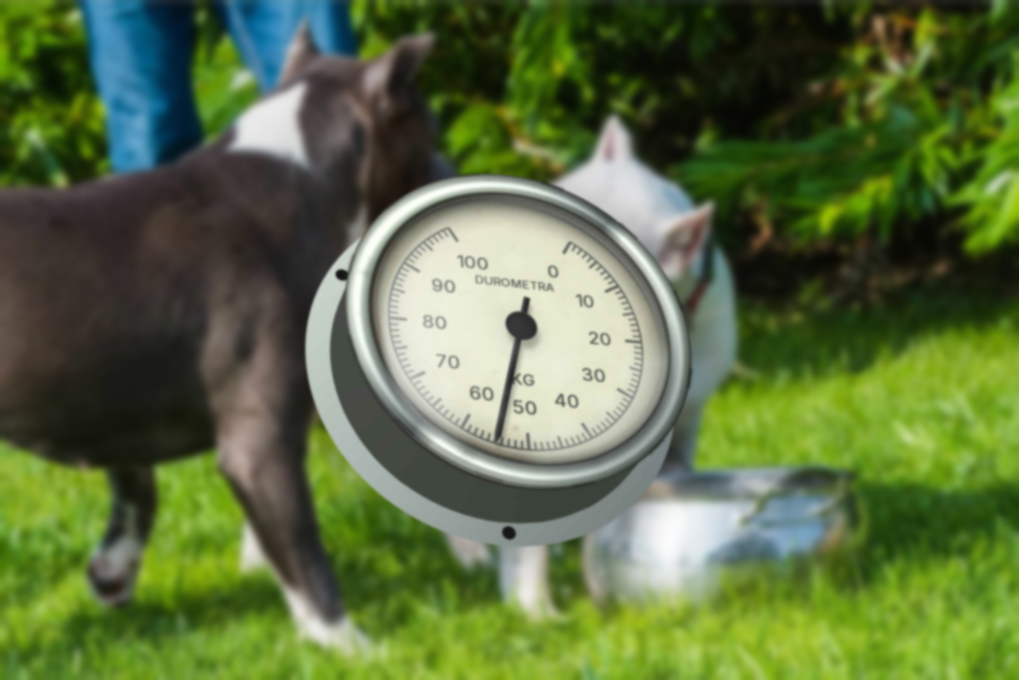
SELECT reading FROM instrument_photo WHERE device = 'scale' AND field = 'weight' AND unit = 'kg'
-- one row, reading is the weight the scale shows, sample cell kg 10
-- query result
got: kg 55
